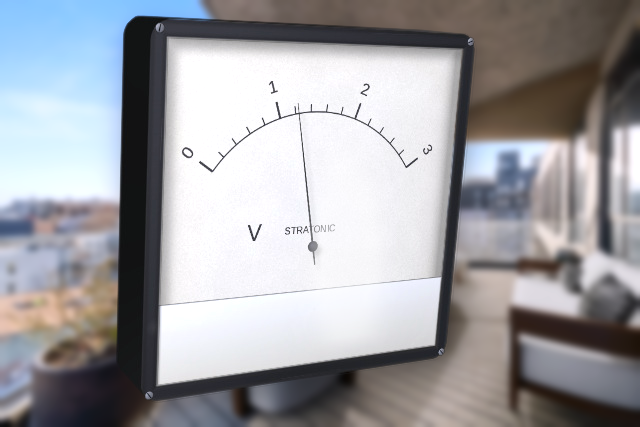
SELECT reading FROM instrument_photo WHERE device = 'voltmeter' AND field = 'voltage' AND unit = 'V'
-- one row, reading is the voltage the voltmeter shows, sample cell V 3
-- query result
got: V 1.2
